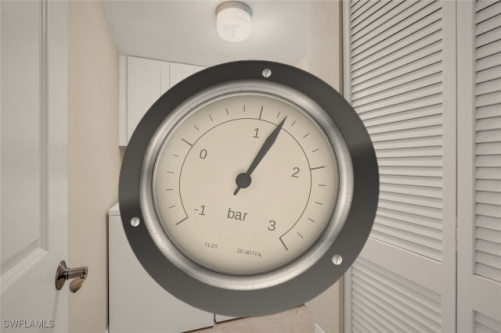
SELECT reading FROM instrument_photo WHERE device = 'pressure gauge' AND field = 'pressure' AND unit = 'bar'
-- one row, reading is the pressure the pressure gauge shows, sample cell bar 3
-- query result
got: bar 1.3
